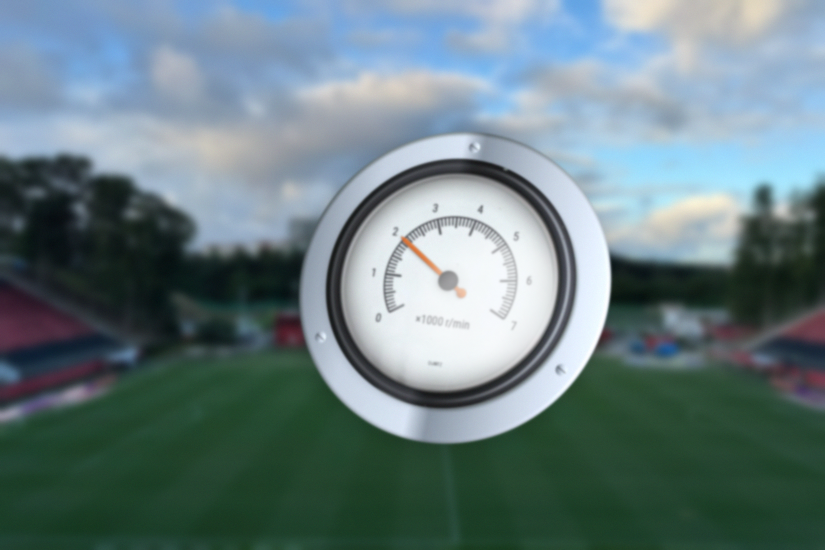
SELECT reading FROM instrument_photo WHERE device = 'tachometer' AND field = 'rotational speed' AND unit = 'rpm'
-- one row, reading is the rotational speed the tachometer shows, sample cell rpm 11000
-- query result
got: rpm 2000
